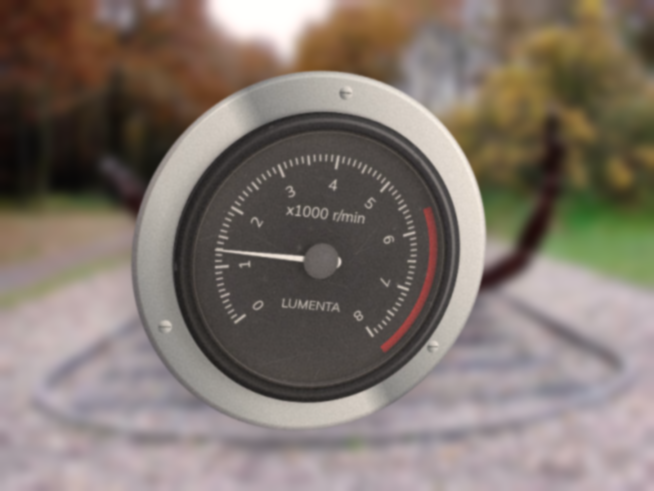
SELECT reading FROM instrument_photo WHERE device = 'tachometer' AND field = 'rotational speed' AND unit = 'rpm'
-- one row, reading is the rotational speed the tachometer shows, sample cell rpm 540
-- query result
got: rpm 1300
